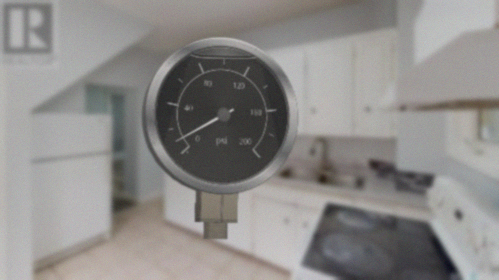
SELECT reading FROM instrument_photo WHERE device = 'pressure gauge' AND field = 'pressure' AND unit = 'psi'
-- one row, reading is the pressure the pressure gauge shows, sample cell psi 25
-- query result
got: psi 10
